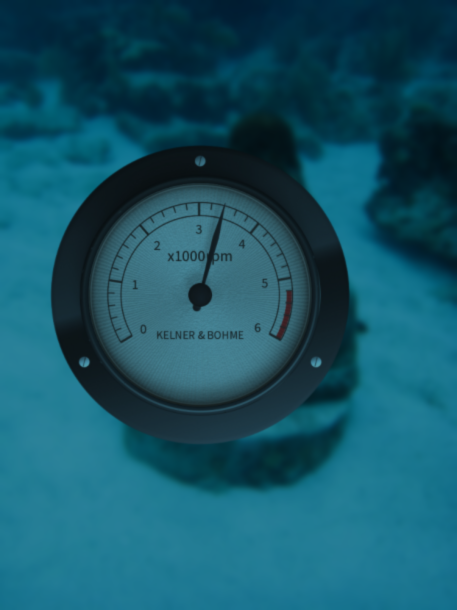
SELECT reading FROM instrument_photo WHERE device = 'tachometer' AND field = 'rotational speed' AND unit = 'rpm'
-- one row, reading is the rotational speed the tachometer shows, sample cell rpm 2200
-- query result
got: rpm 3400
